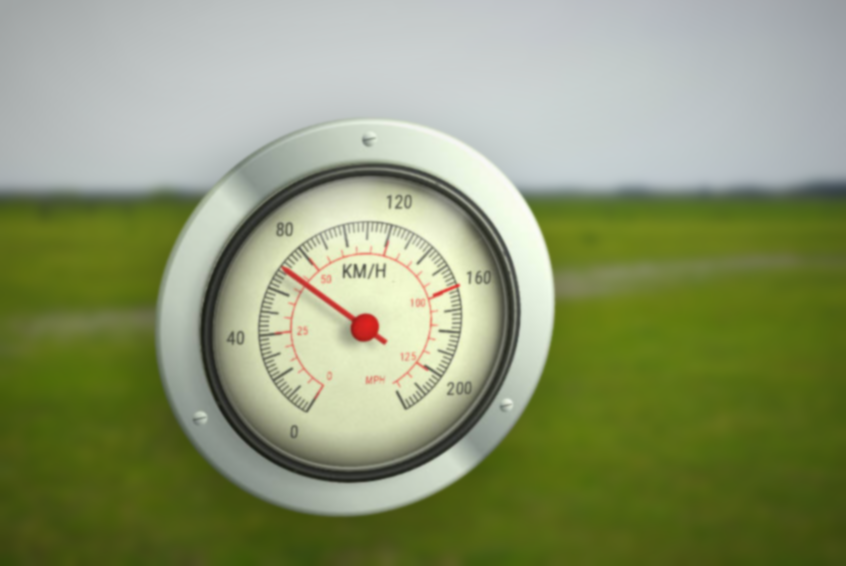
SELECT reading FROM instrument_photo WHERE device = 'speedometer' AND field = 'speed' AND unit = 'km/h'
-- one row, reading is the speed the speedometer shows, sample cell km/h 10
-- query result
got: km/h 70
